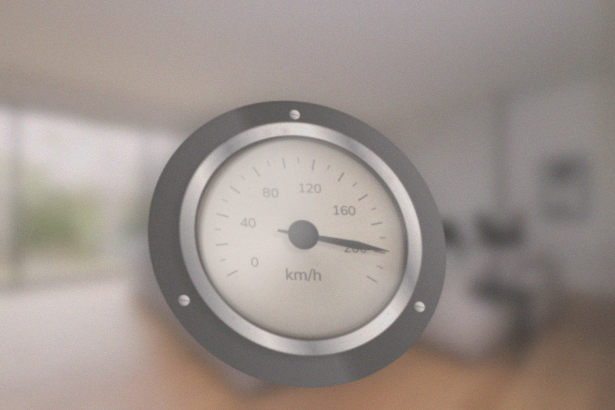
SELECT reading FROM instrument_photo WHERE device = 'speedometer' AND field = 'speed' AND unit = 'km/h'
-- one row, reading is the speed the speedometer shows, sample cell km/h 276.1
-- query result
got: km/h 200
